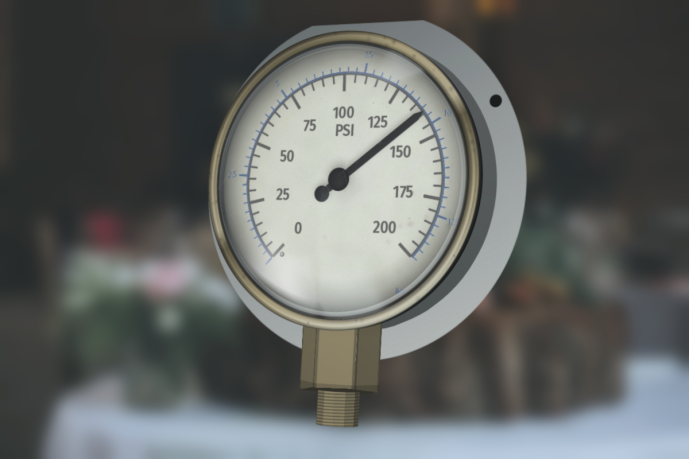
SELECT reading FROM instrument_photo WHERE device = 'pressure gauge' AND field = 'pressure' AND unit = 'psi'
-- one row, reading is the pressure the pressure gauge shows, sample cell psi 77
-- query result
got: psi 140
